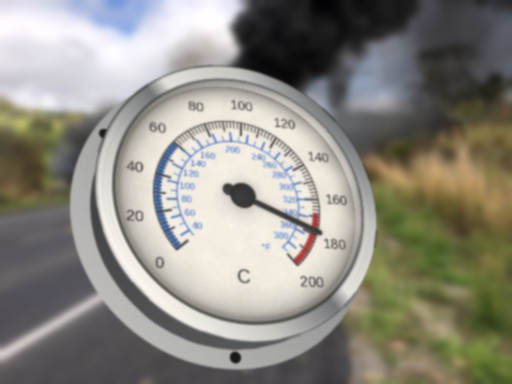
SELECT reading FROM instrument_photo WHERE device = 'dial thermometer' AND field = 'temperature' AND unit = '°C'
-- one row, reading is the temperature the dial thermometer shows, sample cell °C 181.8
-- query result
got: °C 180
